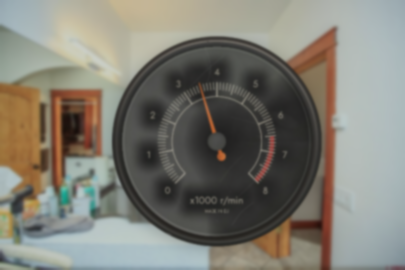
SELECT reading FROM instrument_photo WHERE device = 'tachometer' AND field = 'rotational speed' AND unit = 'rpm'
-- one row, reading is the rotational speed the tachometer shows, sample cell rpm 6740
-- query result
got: rpm 3500
